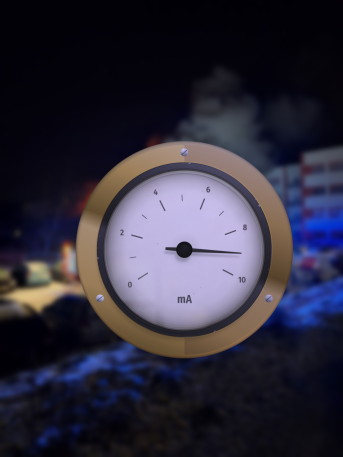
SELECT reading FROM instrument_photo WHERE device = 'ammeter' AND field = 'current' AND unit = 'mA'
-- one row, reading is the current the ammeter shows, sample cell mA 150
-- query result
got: mA 9
